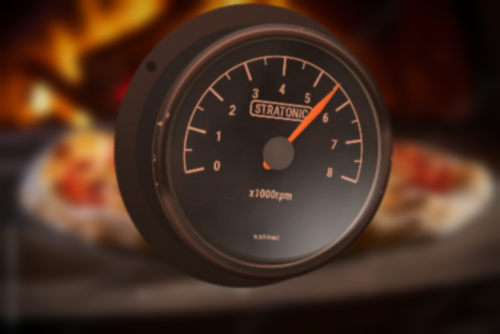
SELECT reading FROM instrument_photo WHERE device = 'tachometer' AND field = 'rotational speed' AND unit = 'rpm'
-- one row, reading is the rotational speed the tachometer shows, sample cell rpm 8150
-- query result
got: rpm 5500
